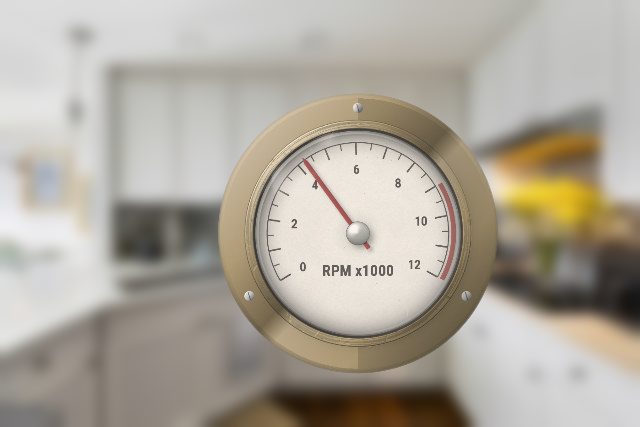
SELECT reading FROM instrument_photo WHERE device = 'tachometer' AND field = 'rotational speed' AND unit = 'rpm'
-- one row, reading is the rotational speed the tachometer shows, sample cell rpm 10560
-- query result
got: rpm 4250
